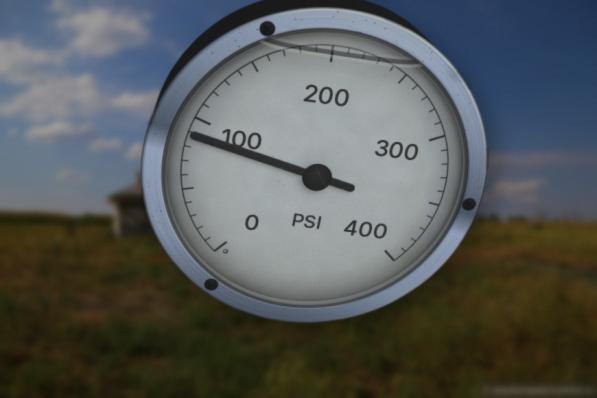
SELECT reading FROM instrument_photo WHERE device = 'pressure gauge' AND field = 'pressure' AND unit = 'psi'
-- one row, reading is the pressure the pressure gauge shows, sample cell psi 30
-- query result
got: psi 90
